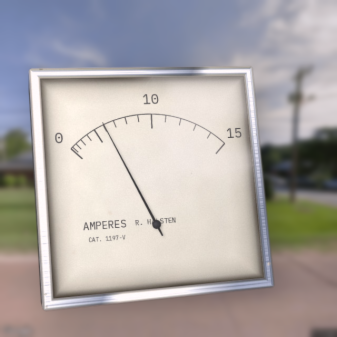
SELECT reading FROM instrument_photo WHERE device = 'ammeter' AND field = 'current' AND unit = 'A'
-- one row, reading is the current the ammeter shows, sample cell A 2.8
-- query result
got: A 6
